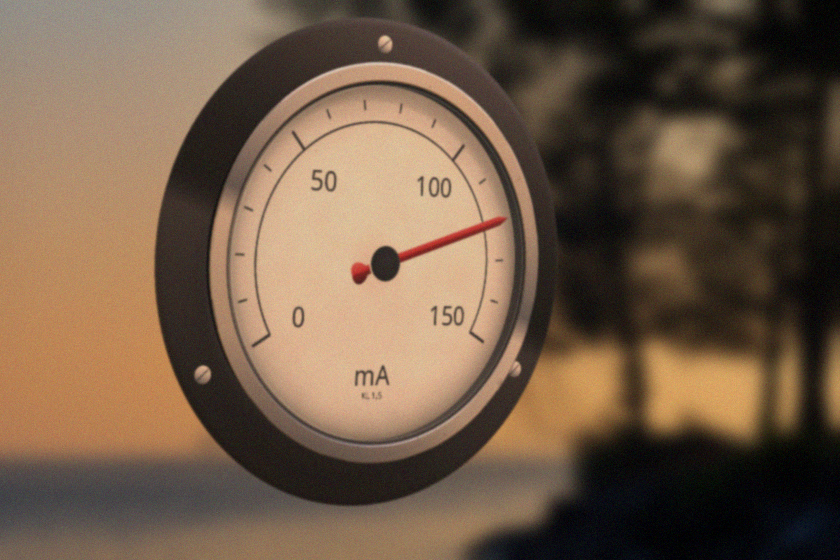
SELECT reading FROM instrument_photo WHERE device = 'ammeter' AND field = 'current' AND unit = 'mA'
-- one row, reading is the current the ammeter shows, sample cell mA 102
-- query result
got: mA 120
